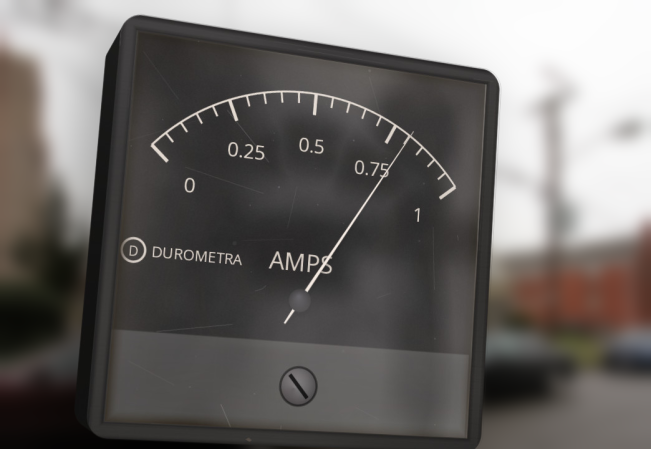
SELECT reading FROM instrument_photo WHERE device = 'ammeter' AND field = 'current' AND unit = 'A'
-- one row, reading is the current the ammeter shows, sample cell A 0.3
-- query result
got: A 0.8
